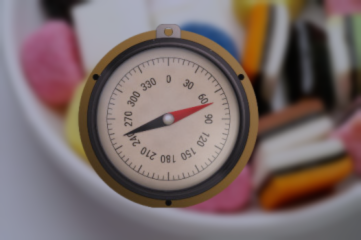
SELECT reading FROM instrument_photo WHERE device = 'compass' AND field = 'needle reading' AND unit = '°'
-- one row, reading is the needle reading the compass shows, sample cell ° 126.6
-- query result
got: ° 70
